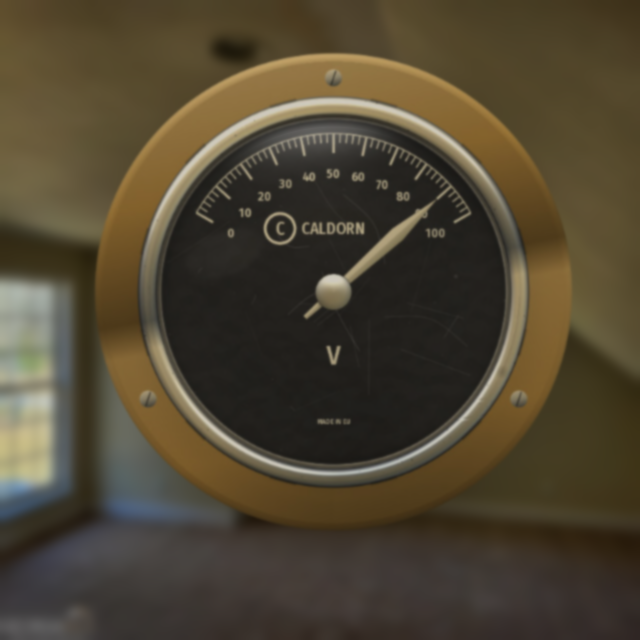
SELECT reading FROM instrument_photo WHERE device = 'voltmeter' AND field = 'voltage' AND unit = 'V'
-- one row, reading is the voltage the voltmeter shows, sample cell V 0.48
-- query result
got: V 90
